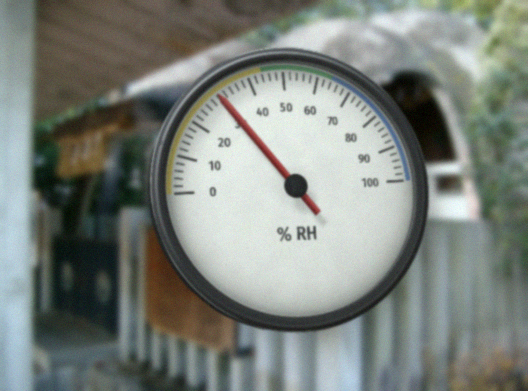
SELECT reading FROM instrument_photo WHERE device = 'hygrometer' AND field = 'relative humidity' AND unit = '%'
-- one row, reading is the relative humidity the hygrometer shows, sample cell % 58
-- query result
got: % 30
